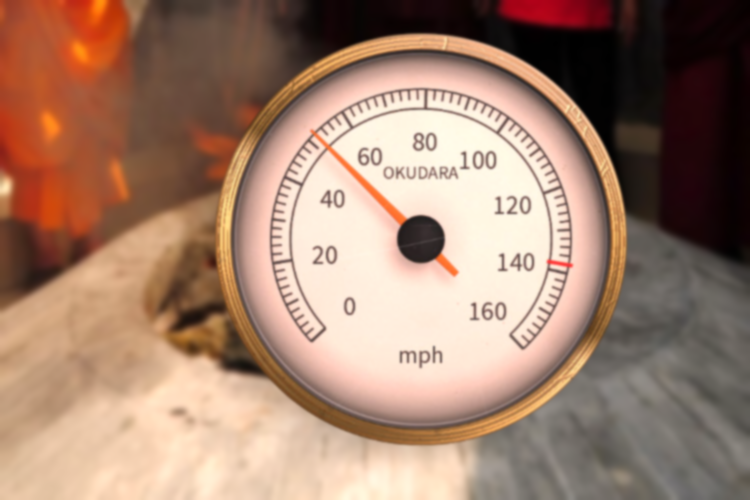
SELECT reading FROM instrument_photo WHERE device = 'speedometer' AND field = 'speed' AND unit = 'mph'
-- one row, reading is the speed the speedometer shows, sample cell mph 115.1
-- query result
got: mph 52
